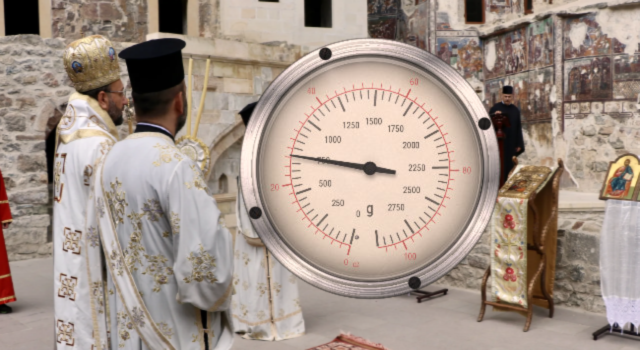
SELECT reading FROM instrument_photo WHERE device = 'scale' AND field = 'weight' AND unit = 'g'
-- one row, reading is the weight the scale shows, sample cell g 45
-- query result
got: g 750
